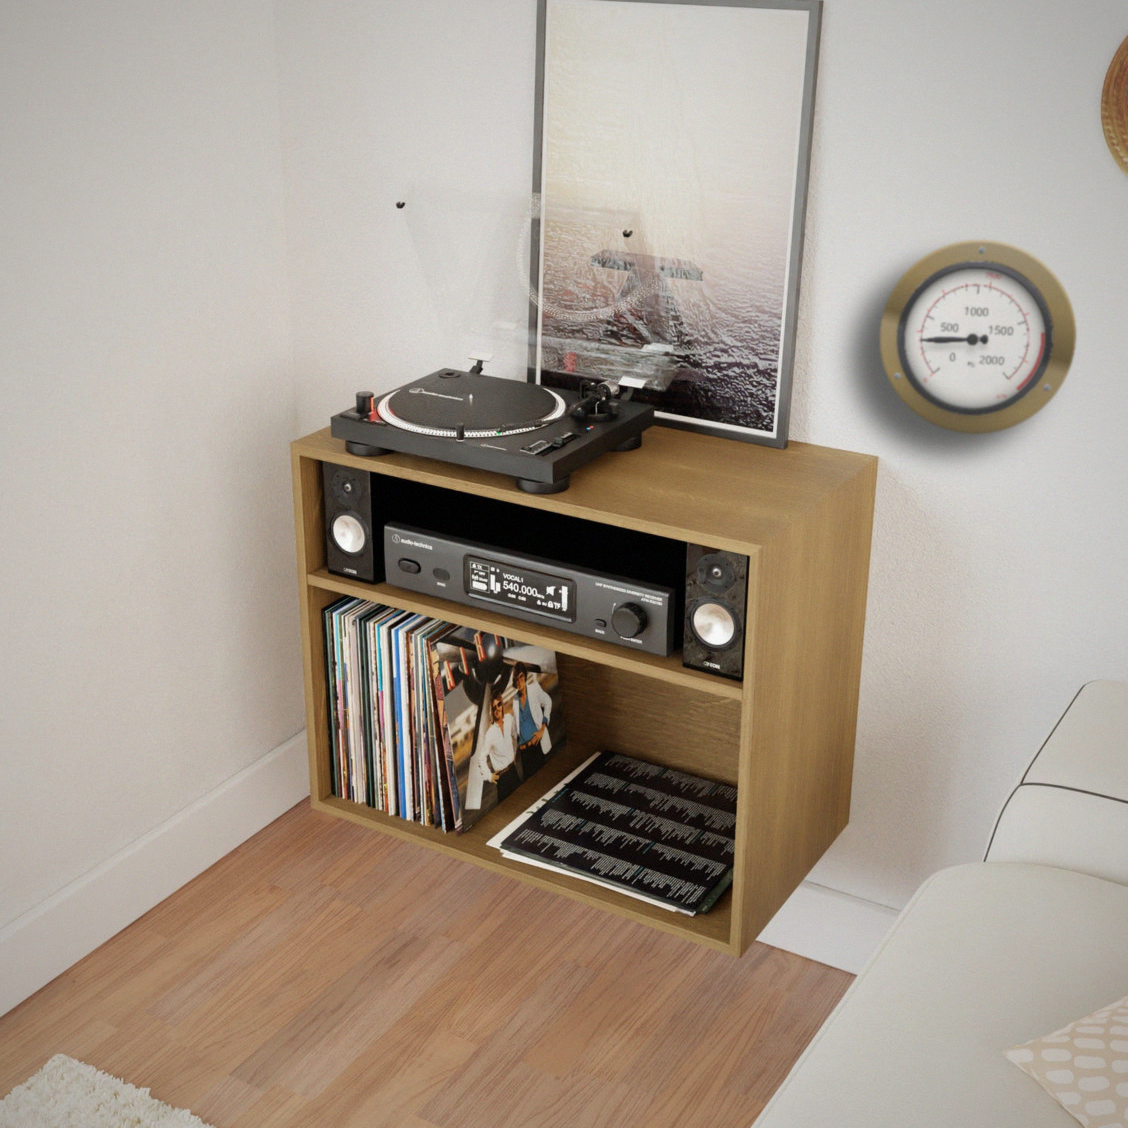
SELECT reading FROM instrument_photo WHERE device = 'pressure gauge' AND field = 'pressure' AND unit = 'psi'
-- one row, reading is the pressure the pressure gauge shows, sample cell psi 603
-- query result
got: psi 300
